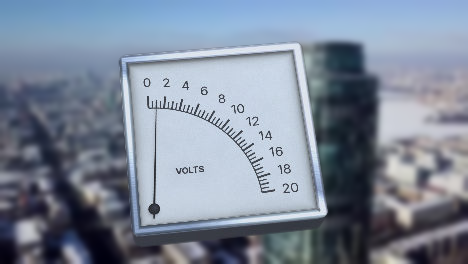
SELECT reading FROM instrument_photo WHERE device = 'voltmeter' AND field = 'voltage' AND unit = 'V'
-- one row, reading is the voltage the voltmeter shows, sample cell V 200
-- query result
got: V 1
